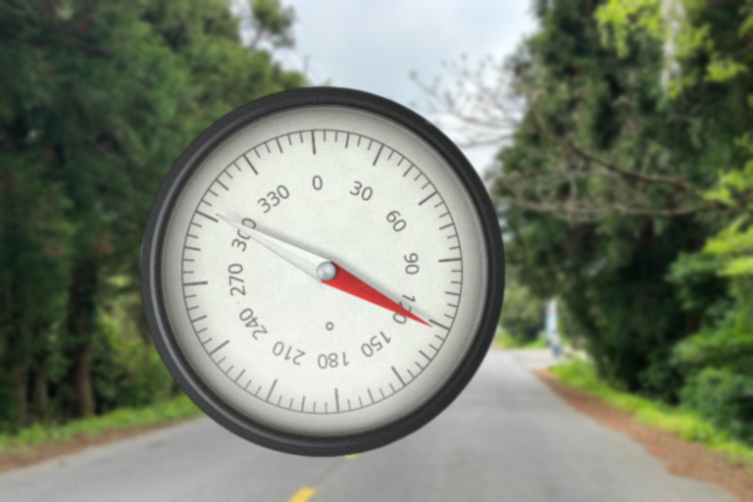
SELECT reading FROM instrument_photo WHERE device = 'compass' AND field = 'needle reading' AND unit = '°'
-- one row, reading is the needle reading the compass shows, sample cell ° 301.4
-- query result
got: ° 122.5
